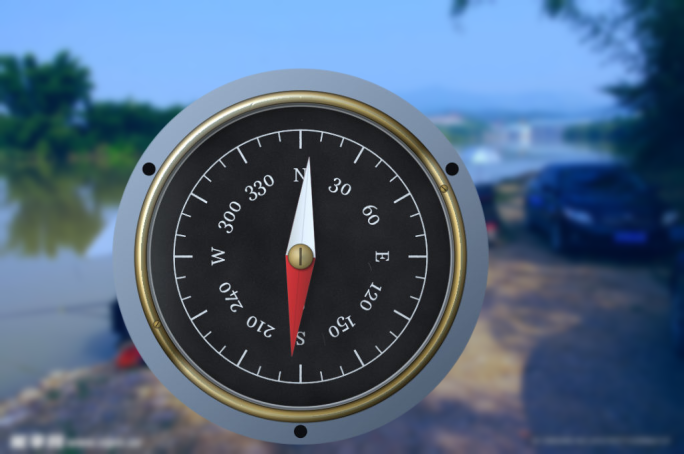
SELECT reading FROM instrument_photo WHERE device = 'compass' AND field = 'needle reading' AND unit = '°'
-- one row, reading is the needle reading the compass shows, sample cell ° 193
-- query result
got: ° 185
